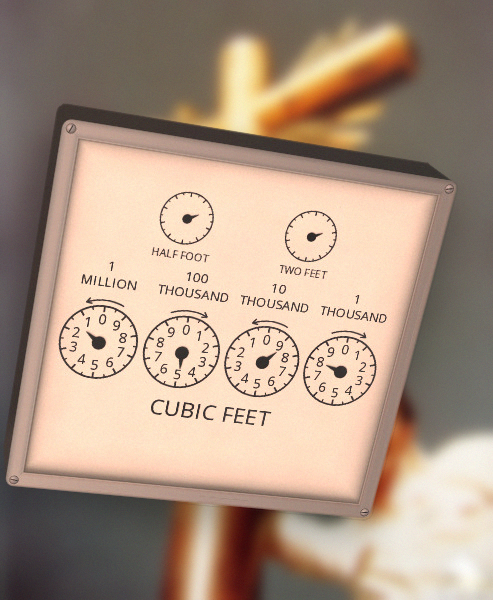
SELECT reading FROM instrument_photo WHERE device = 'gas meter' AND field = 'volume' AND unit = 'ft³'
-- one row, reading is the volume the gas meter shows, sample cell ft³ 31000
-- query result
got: ft³ 148800
